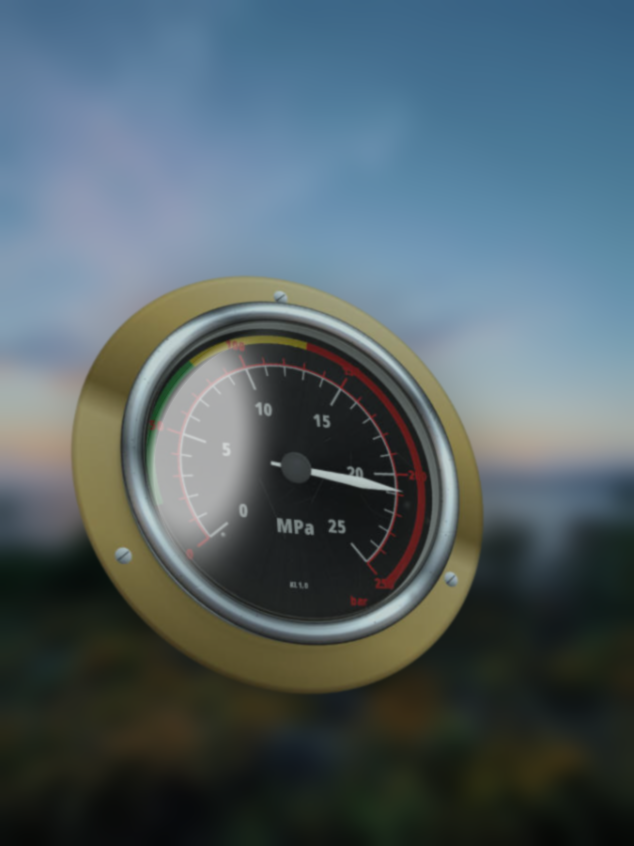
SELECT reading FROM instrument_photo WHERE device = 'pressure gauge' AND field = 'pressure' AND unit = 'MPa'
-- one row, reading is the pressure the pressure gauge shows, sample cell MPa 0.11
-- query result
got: MPa 21
